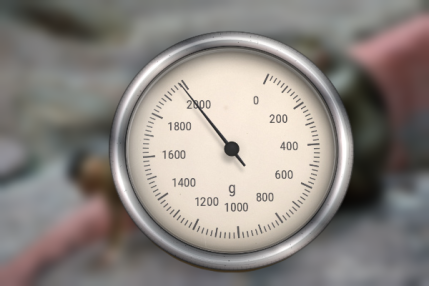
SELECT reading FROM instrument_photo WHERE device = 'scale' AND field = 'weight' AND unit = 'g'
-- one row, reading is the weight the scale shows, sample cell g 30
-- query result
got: g 1980
